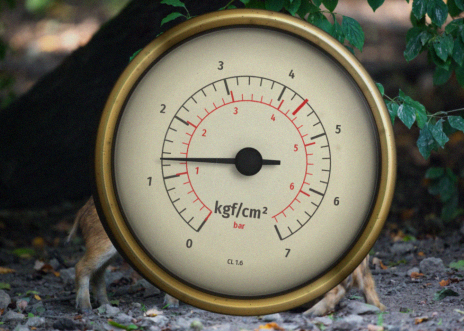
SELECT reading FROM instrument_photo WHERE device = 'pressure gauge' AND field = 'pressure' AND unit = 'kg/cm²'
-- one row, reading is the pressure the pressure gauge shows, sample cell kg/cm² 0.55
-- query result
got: kg/cm² 1.3
